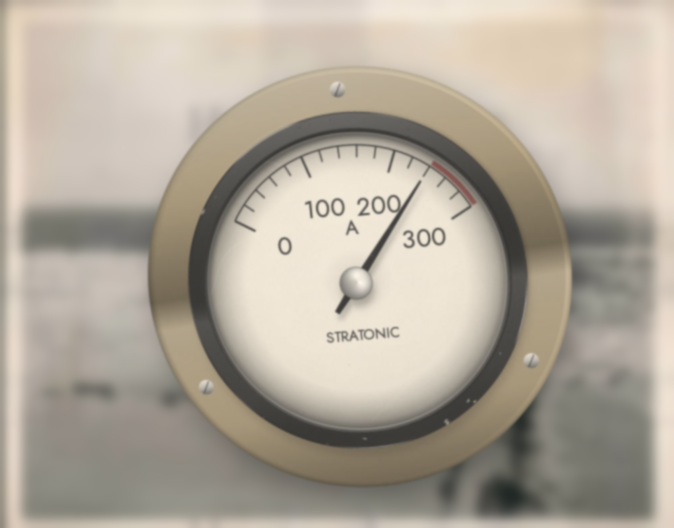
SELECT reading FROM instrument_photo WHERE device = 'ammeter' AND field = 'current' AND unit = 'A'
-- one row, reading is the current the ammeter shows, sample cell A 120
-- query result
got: A 240
